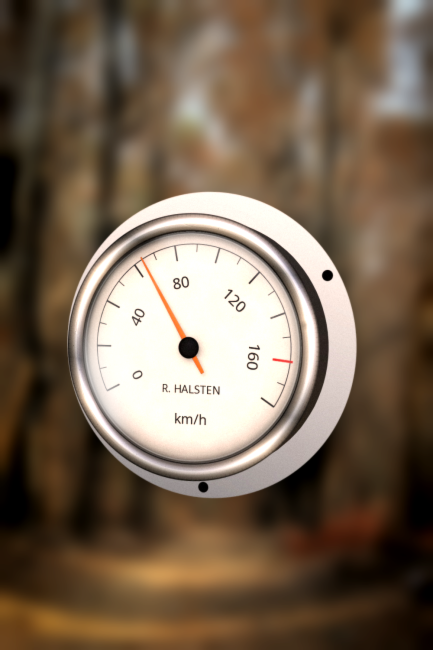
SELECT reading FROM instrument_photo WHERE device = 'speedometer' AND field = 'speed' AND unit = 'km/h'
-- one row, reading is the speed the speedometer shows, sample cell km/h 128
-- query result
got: km/h 65
